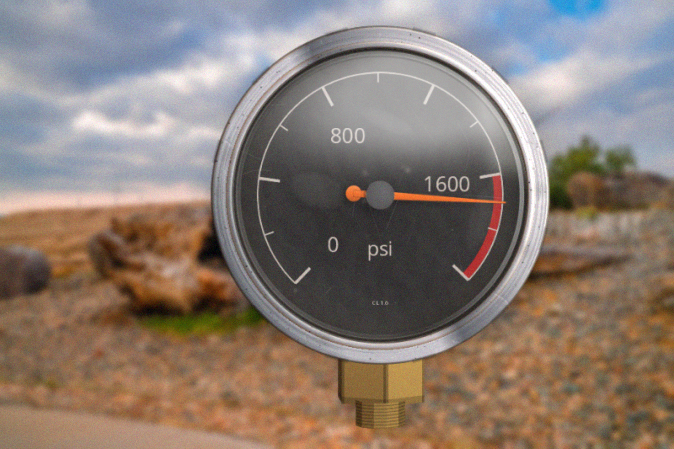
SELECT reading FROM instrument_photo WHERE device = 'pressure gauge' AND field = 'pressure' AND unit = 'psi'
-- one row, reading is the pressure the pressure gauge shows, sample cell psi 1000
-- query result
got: psi 1700
